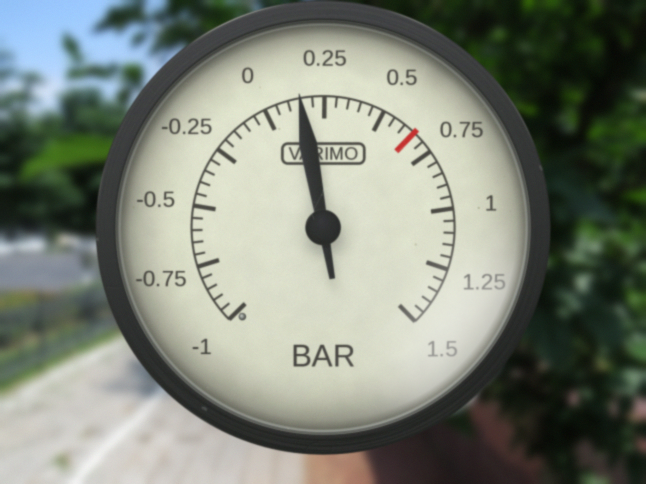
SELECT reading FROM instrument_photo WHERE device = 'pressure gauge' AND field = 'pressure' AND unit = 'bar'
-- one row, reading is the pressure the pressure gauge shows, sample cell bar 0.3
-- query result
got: bar 0.15
